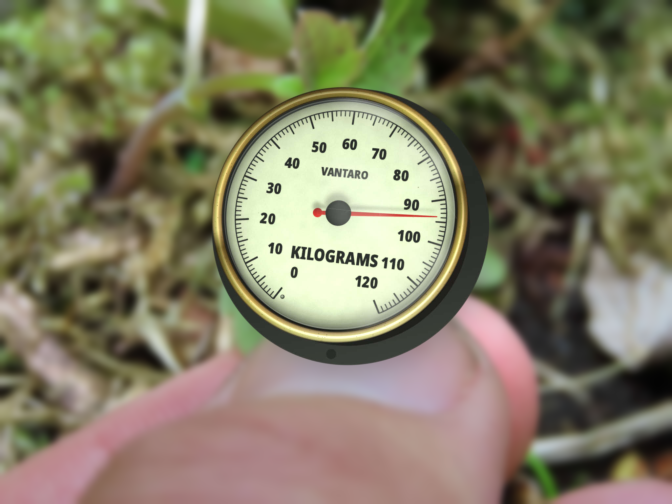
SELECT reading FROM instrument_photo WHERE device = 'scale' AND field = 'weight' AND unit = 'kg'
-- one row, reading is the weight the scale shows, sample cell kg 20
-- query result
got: kg 94
